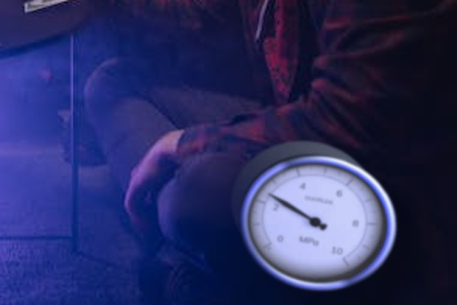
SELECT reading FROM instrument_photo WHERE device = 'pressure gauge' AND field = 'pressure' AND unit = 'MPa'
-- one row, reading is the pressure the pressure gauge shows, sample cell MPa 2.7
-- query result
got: MPa 2.5
